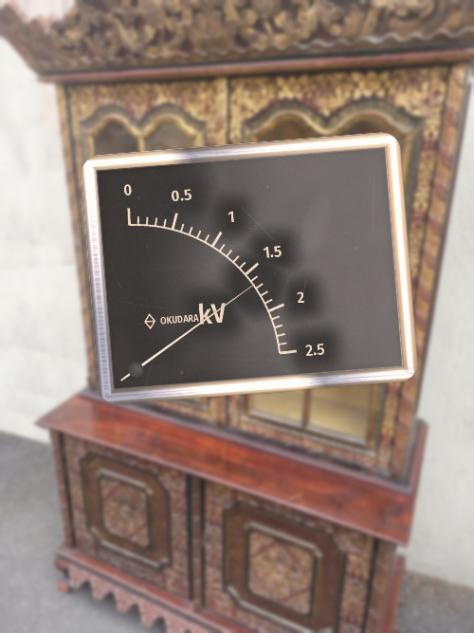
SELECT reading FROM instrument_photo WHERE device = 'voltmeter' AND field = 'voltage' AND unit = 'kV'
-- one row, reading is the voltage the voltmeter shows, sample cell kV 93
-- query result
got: kV 1.65
